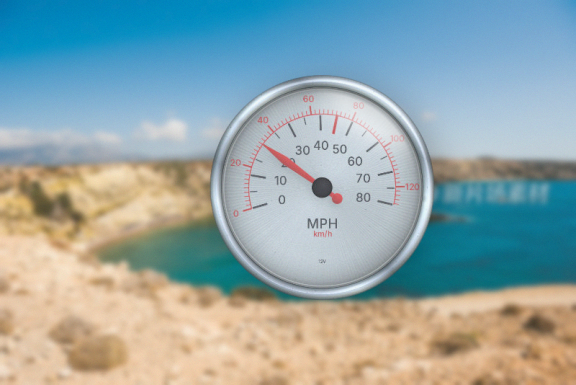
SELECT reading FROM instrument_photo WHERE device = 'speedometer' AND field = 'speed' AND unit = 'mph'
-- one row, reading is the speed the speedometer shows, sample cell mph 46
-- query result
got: mph 20
